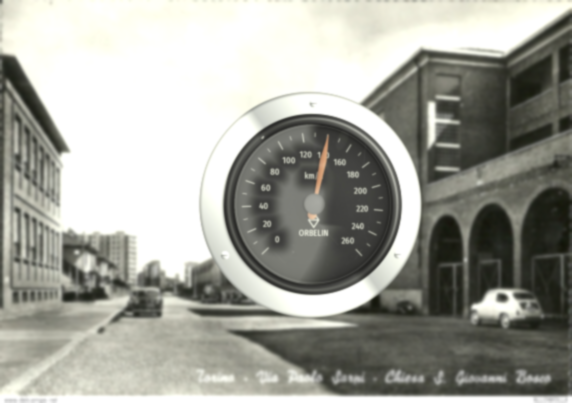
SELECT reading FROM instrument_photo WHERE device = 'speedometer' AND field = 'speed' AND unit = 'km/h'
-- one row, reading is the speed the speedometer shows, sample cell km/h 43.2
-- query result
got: km/h 140
